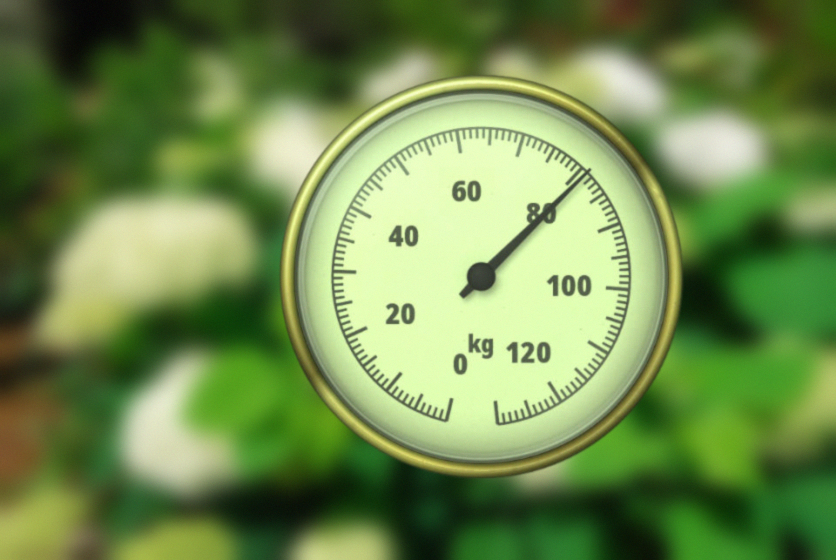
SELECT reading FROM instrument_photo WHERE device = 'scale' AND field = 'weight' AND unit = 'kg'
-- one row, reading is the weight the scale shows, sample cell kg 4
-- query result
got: kg 81
